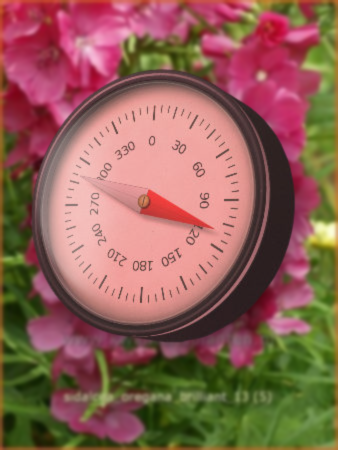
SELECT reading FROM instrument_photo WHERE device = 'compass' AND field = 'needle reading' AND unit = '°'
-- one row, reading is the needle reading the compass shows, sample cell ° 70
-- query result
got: ° 110
